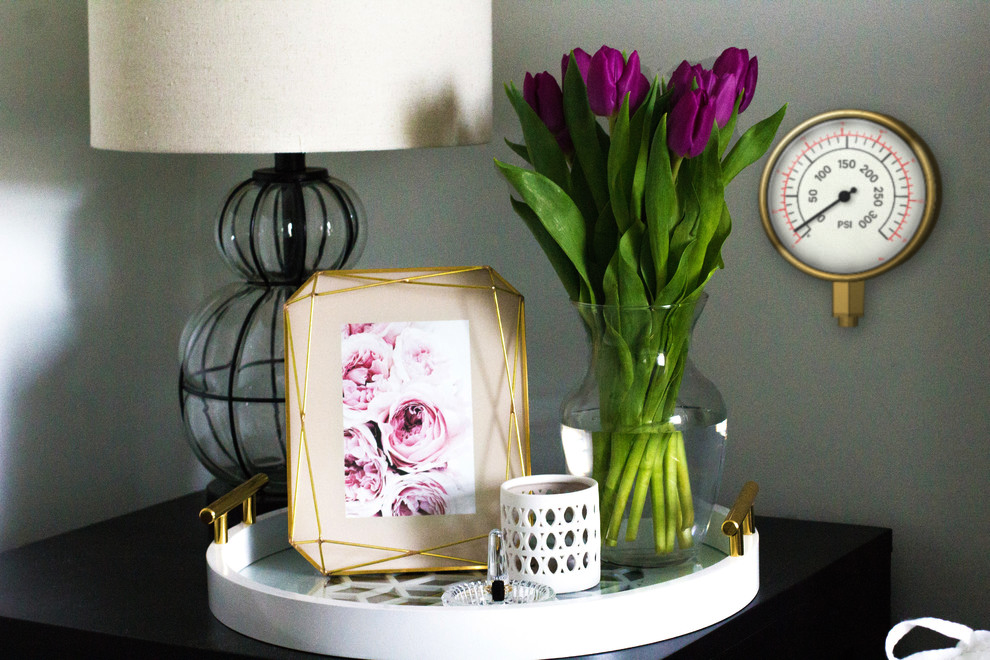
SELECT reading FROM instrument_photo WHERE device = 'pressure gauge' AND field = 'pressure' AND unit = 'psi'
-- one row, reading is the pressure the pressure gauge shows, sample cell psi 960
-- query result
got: psi 10
